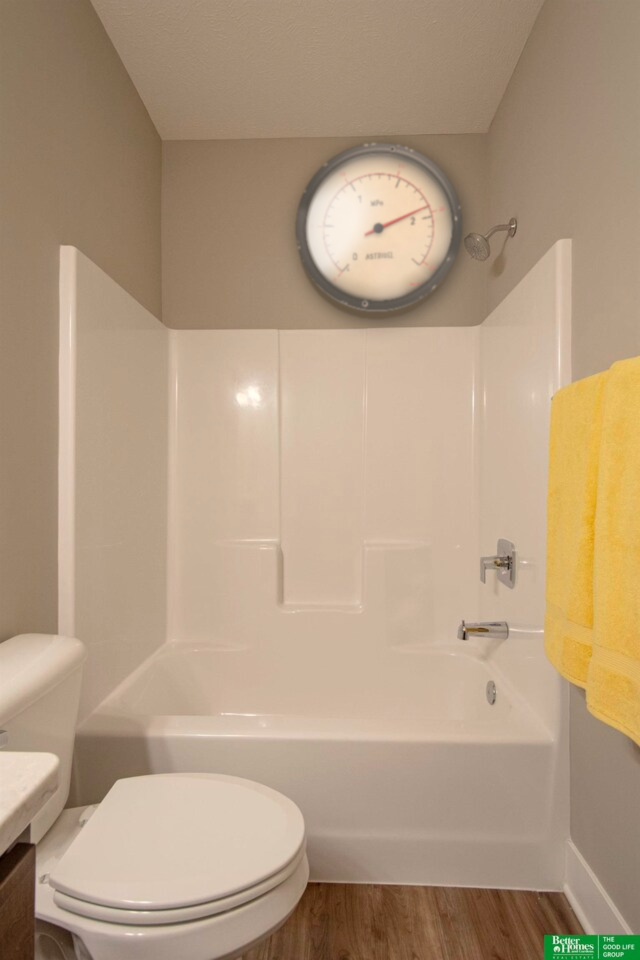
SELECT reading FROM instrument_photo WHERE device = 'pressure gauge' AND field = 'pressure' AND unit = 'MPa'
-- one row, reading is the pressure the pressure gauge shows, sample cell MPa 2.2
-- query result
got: MPa 1.9
